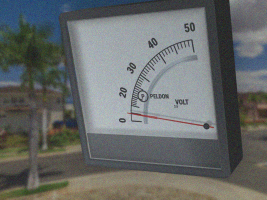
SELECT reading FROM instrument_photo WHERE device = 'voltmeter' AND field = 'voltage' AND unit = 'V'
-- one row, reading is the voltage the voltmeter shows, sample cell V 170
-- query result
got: V 10
